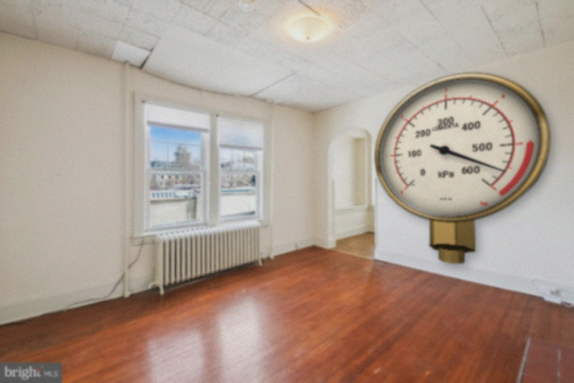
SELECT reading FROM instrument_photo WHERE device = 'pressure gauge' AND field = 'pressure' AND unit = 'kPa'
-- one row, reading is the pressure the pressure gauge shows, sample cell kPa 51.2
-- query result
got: kPa 560
